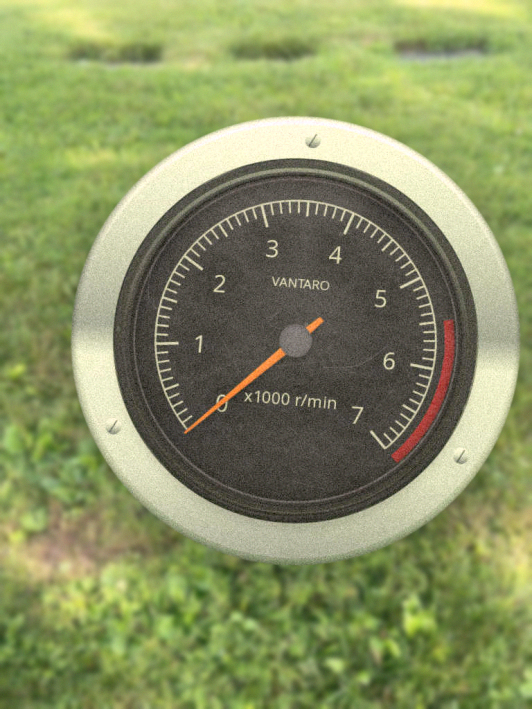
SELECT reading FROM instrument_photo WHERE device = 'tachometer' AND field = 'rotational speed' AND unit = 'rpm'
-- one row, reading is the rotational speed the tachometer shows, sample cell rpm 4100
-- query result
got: rpm 0
